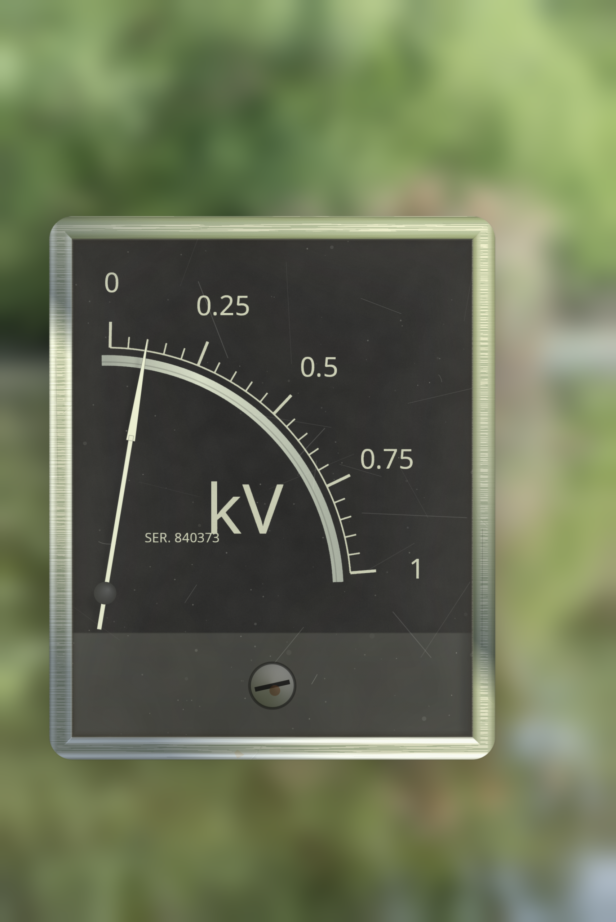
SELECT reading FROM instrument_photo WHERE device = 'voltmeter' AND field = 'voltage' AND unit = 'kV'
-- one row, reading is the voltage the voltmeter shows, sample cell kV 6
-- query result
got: kV 0.1
